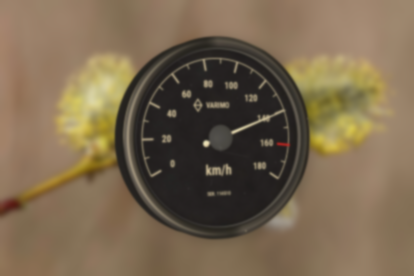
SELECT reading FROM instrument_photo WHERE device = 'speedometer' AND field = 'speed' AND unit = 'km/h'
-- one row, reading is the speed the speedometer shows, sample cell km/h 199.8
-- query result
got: km/h 140
